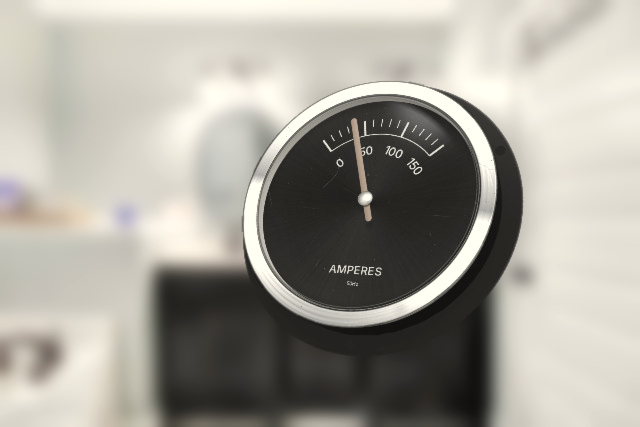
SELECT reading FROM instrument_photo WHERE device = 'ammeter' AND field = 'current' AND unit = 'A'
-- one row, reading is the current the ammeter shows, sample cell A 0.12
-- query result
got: A 40
